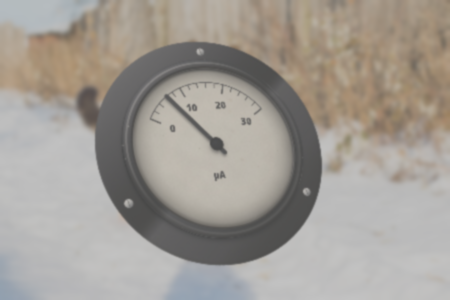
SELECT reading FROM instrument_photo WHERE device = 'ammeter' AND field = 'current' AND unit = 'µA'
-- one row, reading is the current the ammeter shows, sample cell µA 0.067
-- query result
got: µA 6
